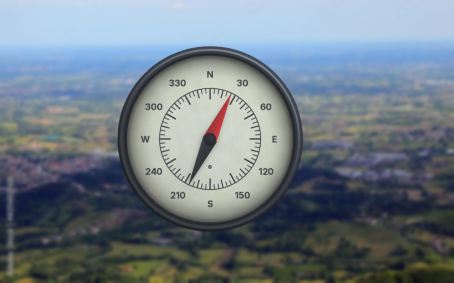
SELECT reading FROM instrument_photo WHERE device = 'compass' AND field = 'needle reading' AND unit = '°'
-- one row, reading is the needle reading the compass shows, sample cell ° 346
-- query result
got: ° 25
